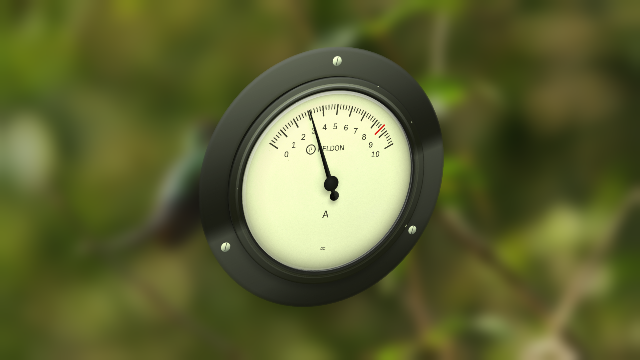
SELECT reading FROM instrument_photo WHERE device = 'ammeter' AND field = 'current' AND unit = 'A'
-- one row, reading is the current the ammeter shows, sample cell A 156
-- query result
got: A 3
